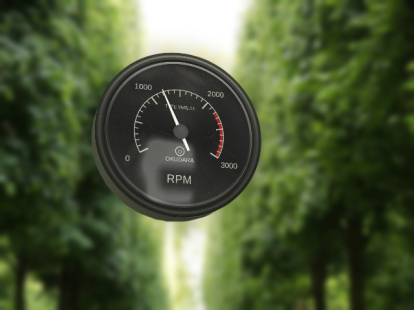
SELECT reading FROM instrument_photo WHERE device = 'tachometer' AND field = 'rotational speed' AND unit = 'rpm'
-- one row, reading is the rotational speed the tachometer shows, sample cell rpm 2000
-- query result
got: rpm 1200
